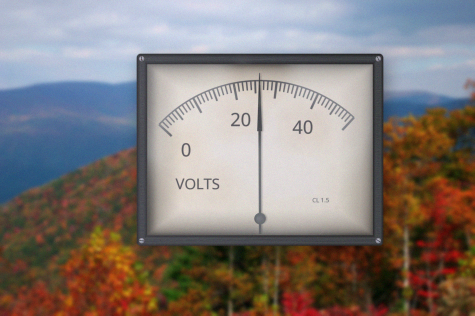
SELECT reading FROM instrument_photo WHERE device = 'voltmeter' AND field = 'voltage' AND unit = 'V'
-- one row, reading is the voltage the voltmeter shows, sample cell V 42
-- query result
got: V 26
